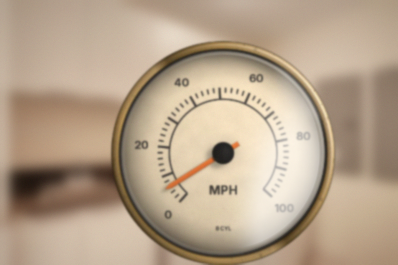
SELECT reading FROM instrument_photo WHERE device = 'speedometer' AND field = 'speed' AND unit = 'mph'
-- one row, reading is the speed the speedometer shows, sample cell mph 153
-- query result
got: mph 6
